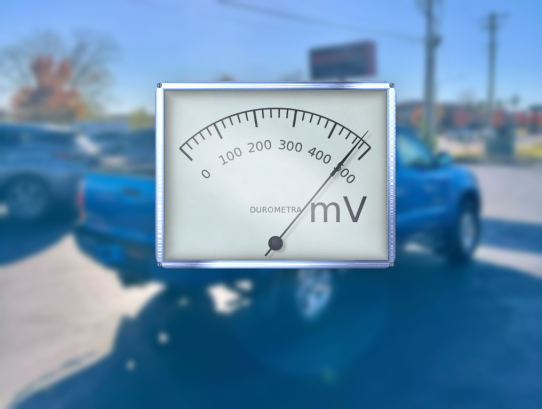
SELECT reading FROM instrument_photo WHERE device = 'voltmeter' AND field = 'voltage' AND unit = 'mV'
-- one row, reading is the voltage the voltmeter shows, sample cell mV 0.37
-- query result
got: mV 470
